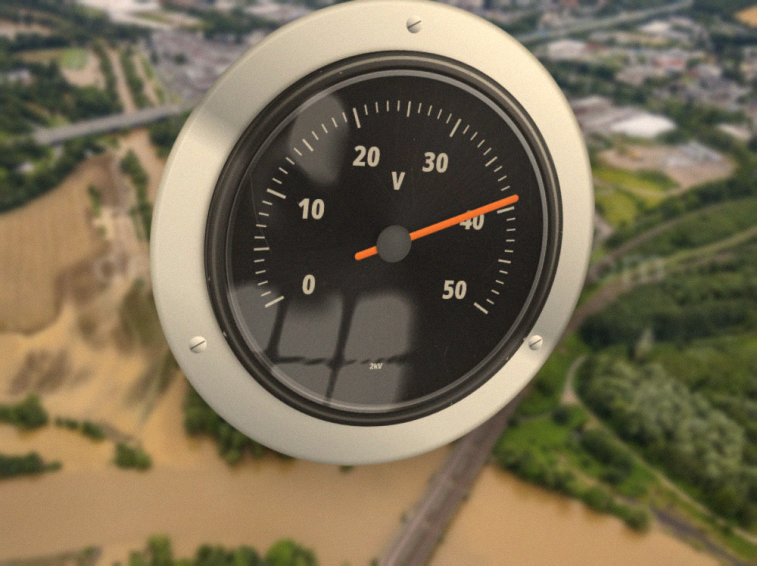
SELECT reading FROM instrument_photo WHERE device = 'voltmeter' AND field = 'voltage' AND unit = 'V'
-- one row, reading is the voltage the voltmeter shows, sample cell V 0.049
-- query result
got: V 39
